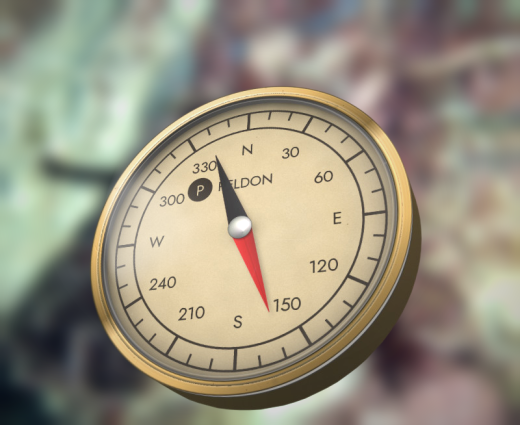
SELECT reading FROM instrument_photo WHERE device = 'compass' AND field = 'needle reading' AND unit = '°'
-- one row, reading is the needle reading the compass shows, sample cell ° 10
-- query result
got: ° 160
